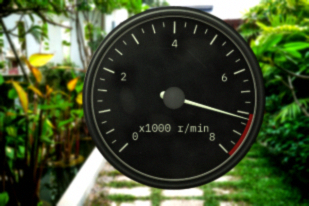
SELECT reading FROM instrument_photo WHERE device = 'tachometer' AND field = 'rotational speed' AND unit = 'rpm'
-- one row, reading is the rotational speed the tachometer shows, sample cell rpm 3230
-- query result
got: rpm 7125
